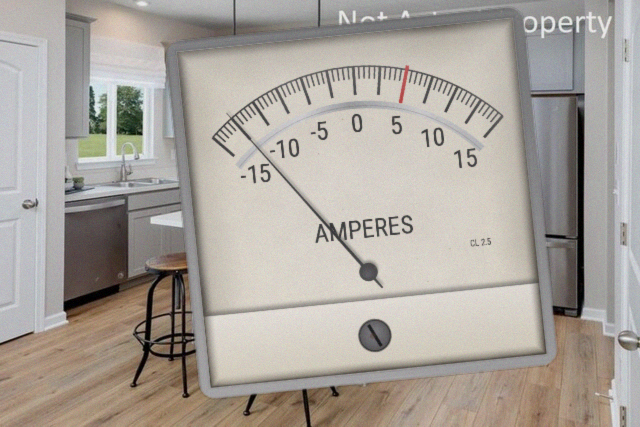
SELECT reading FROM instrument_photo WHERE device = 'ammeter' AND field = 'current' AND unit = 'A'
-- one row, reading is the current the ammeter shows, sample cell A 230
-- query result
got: A -12.5
